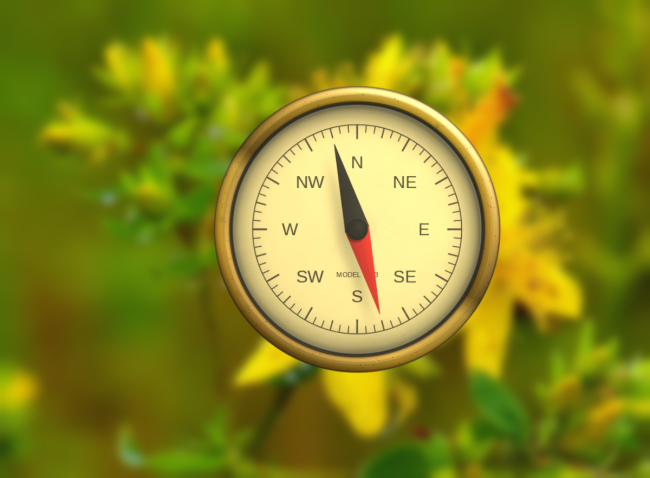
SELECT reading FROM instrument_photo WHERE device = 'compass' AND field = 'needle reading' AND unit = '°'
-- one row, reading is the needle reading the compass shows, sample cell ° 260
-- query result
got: ° 165
